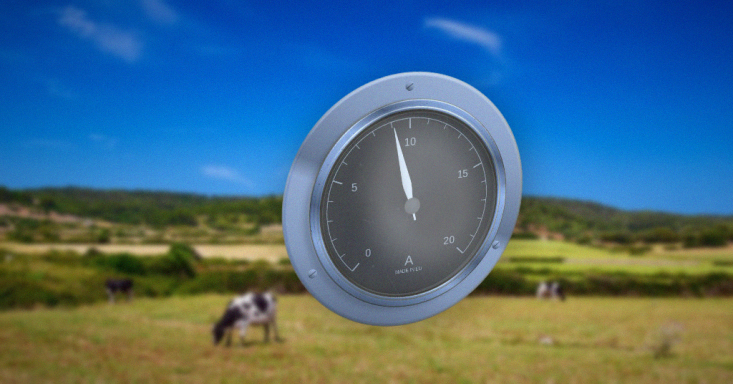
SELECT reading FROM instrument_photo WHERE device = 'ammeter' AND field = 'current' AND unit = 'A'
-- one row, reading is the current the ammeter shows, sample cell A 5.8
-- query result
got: A 9
